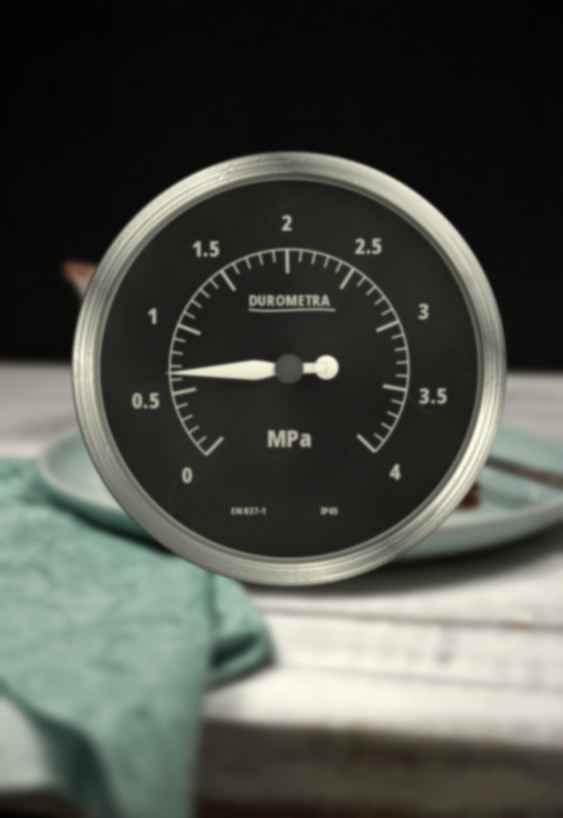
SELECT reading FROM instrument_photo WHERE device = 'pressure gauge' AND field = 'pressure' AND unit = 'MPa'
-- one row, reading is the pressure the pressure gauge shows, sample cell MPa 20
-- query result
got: MPa 0.65
